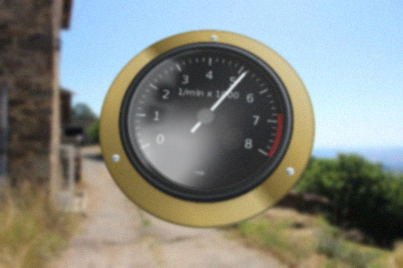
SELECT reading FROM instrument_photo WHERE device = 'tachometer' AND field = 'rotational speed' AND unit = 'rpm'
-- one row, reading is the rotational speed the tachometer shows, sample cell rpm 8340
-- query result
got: rpm 5200
